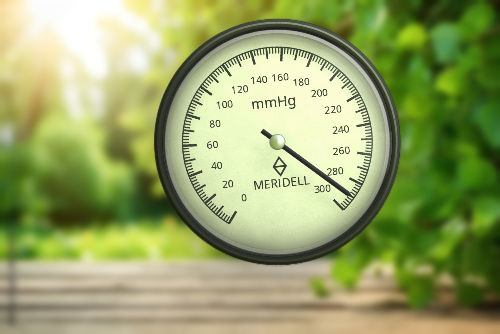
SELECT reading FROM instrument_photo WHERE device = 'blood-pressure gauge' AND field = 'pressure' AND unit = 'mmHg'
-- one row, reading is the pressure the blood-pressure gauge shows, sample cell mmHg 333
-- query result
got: mmHg 290
